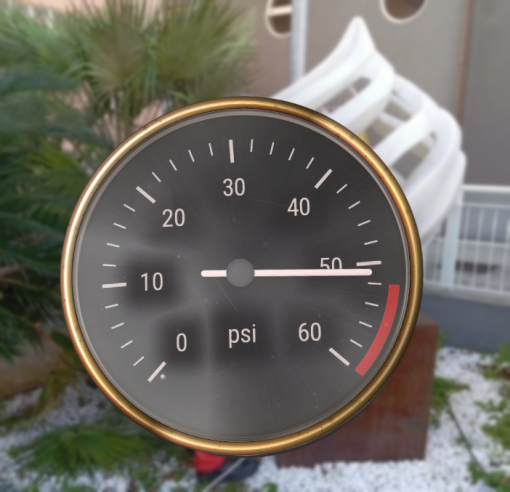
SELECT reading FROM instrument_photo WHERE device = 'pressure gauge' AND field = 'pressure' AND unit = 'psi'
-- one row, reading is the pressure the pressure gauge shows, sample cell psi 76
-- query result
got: psi 51
